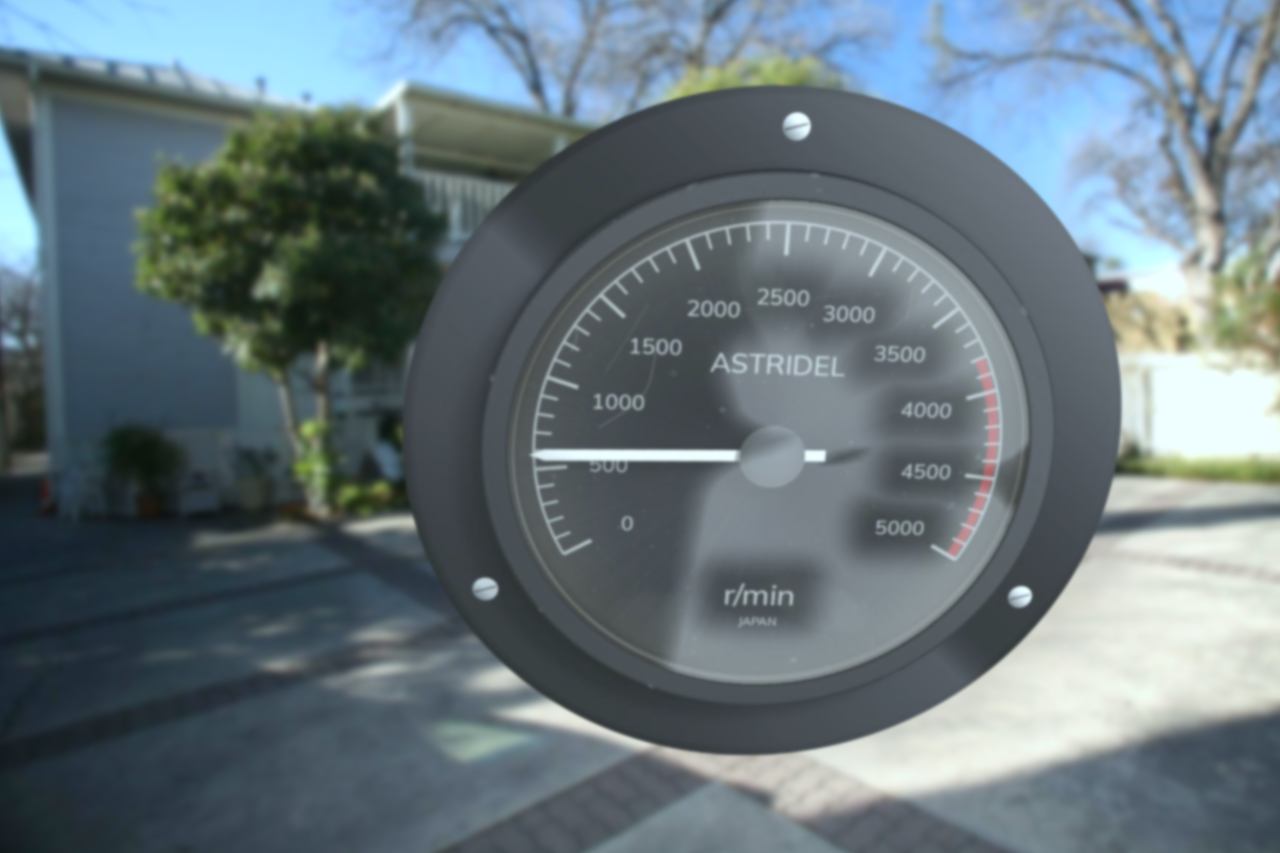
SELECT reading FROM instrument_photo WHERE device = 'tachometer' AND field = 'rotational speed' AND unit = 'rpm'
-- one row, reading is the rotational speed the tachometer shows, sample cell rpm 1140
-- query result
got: rpm 600
